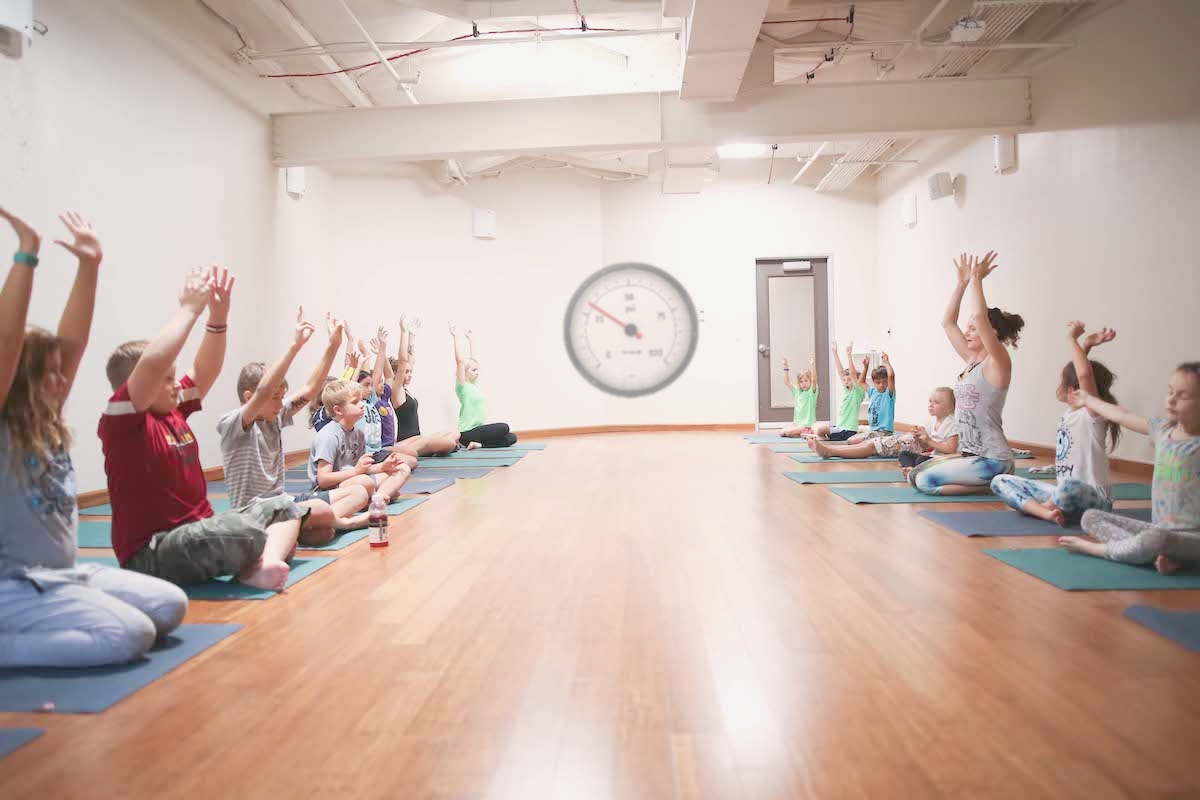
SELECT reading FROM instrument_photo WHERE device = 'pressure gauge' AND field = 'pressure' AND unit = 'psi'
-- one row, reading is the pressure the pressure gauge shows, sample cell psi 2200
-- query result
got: psi 30
